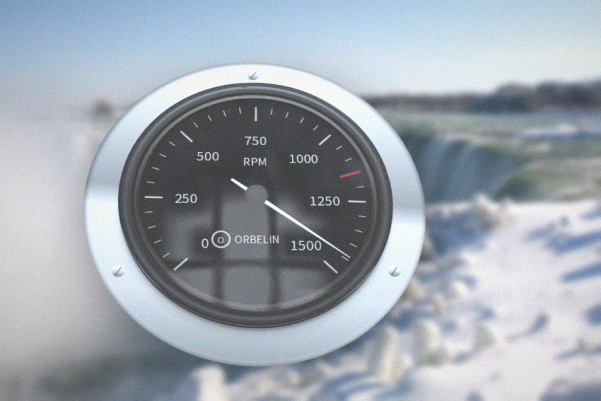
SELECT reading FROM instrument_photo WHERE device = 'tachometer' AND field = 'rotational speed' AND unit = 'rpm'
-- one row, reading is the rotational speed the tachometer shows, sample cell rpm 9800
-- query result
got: rpm 1450
